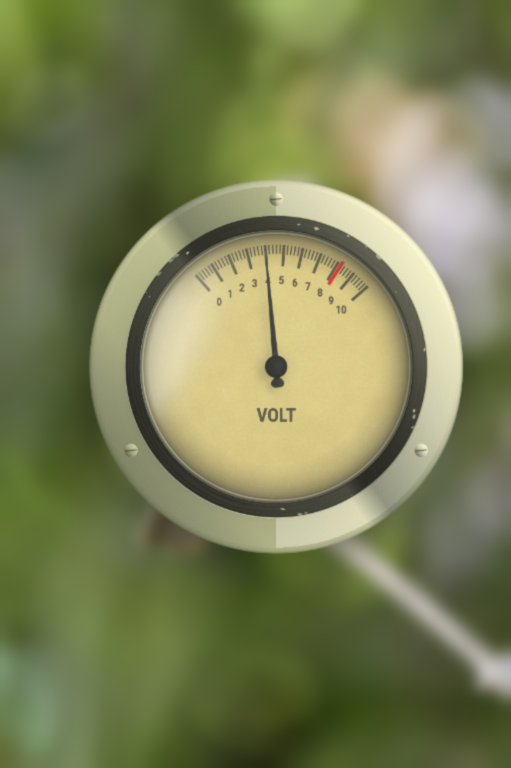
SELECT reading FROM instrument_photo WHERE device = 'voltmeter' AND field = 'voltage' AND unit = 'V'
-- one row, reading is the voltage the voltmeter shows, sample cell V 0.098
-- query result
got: V 4
